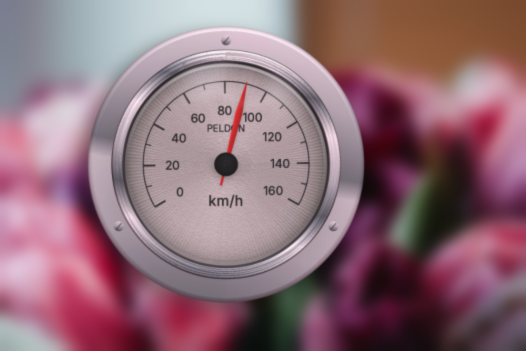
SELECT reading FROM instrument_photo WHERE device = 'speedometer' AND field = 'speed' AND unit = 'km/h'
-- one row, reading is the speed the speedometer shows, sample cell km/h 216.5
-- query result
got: km/h 90
